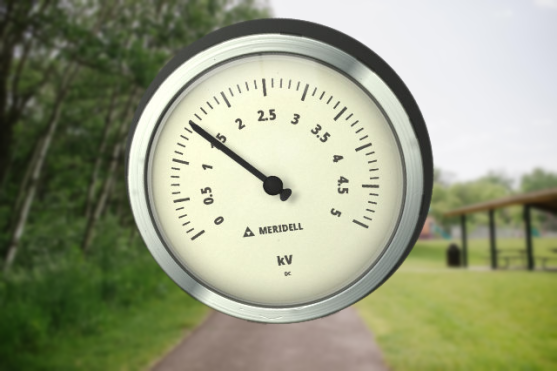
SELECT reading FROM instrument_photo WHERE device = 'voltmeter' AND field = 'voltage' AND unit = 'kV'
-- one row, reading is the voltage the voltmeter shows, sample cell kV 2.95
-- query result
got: kV 1.5
